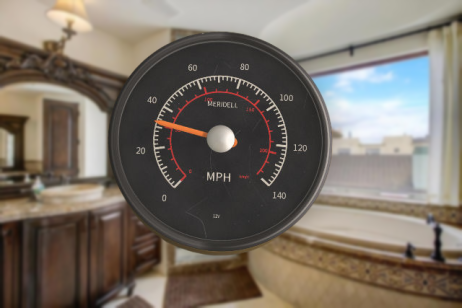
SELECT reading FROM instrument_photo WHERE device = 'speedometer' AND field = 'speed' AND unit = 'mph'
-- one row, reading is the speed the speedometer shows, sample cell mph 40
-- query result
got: mph 32
